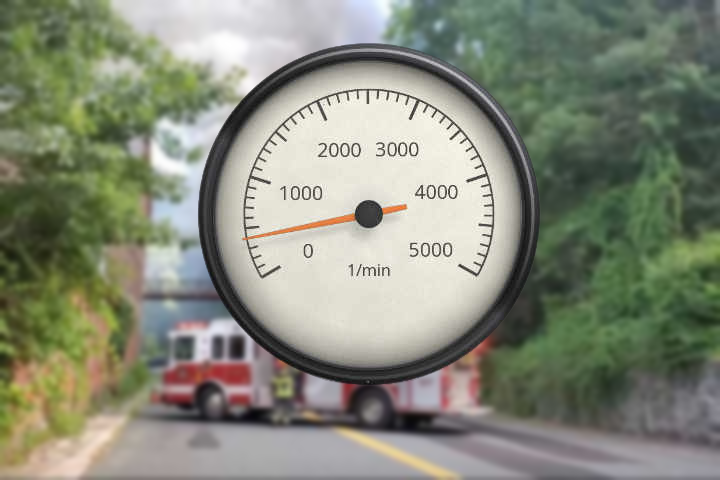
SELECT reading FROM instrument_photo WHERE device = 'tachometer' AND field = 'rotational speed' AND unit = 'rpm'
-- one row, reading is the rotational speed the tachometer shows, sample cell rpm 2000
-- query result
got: rpm 400
